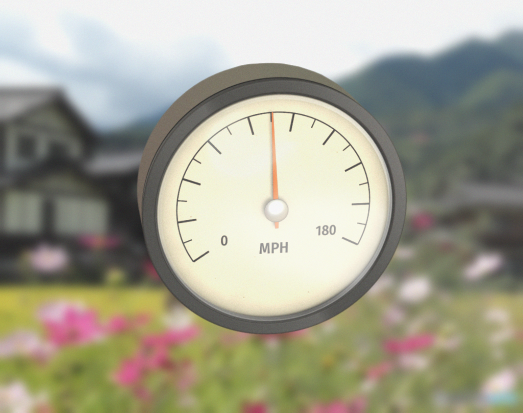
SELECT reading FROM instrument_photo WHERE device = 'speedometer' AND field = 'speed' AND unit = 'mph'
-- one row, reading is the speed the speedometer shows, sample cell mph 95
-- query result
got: mph 90
